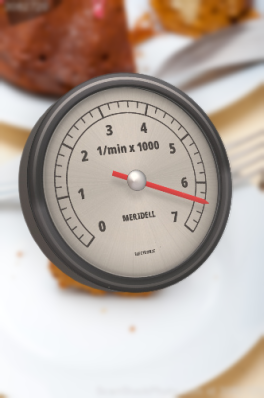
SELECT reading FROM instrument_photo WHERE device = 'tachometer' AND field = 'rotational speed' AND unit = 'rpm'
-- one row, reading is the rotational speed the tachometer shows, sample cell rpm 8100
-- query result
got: rpm 6400
